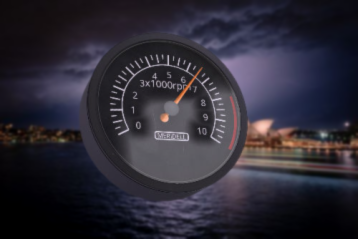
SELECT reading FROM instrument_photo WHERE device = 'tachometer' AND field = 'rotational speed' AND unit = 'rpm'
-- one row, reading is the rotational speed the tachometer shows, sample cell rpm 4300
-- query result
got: rpm 6500
